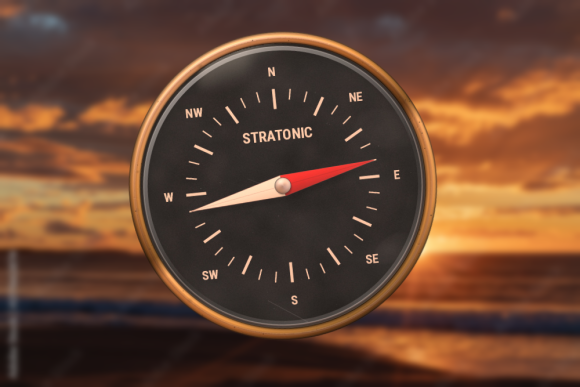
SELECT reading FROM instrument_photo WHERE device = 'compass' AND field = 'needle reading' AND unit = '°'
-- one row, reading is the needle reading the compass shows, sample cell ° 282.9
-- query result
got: ° 80
